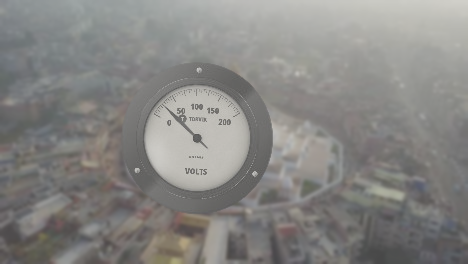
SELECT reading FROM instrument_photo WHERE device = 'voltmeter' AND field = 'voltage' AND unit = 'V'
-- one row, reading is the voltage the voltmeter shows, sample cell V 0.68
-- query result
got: V 25
